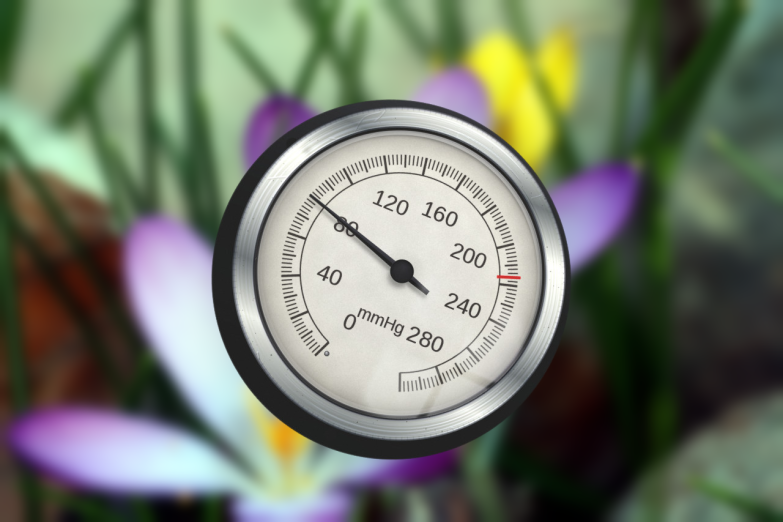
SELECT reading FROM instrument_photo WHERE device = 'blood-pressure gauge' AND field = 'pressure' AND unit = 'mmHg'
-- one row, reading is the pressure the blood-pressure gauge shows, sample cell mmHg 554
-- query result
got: mmHg 80
